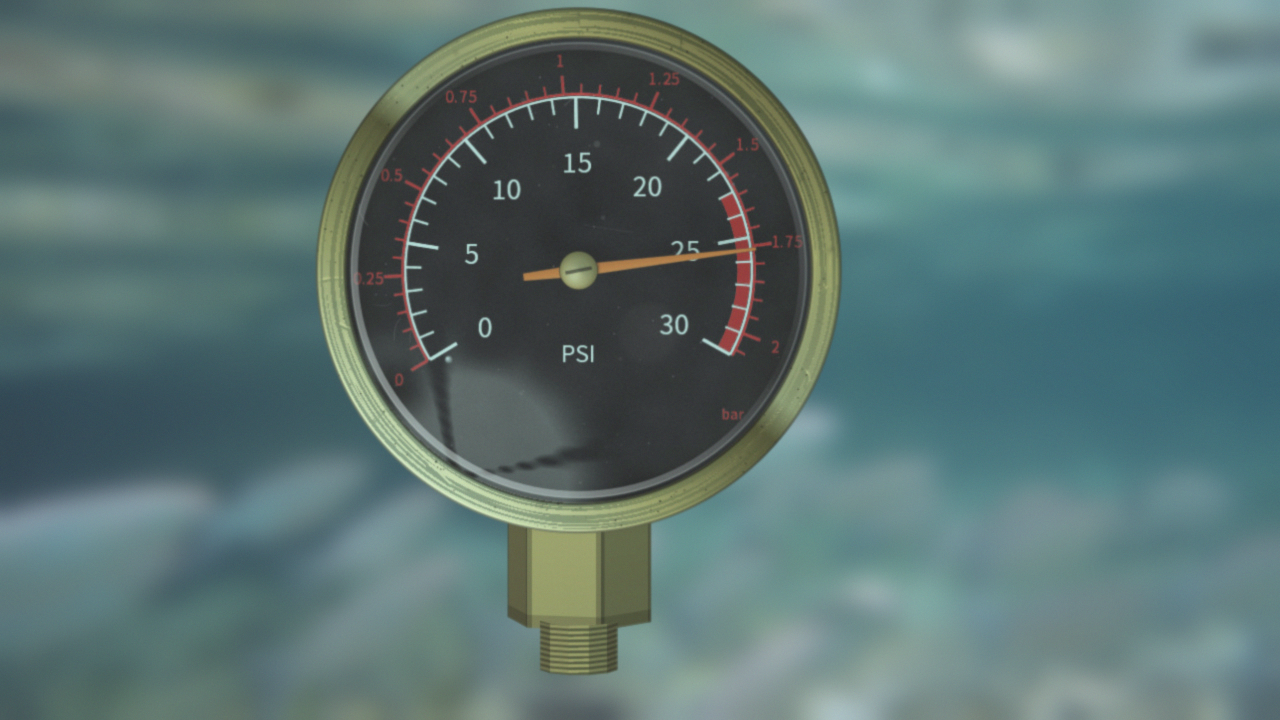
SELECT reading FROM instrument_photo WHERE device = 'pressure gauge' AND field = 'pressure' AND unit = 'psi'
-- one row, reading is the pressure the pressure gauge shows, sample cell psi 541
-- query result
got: psi 25.5
